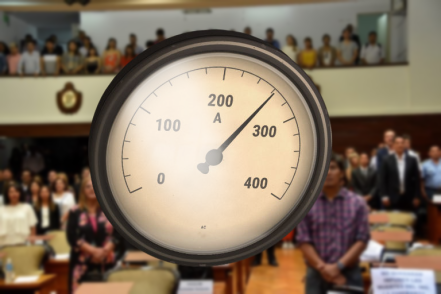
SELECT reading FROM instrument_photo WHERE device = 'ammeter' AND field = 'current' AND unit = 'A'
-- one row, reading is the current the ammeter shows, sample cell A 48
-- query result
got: A 260
